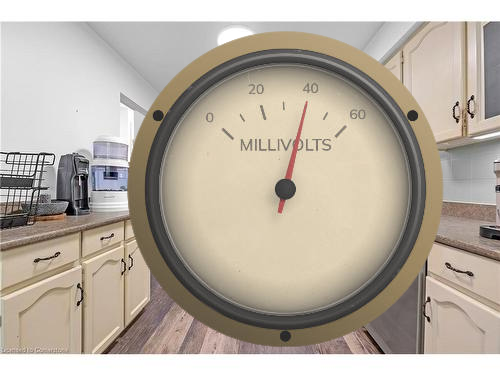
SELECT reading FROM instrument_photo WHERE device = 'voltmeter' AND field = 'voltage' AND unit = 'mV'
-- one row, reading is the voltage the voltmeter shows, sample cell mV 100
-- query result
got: mV 40
